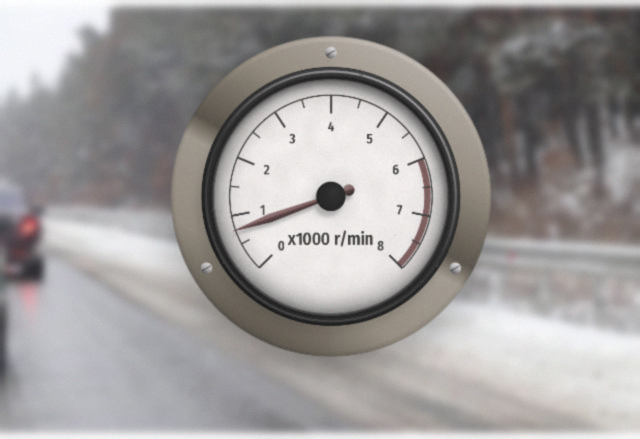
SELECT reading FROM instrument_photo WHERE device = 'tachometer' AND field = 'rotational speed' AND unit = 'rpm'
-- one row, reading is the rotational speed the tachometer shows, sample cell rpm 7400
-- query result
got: rpm 750
